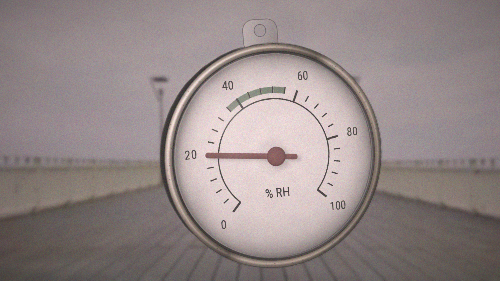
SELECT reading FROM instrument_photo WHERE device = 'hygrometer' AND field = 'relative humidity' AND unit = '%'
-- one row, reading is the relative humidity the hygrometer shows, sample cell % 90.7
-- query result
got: % 20
